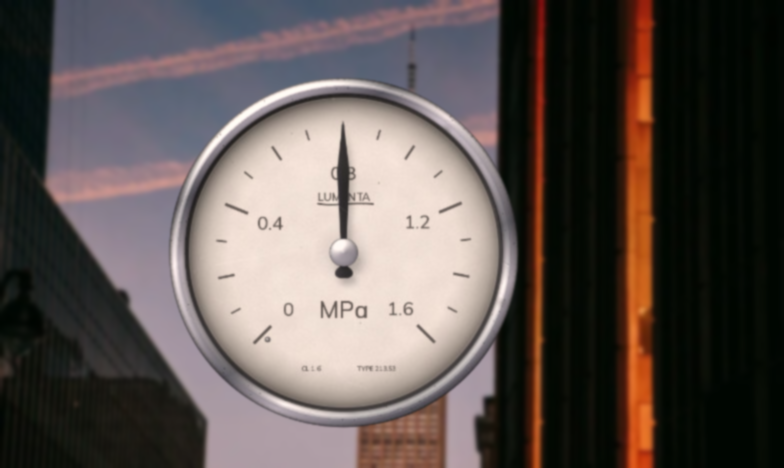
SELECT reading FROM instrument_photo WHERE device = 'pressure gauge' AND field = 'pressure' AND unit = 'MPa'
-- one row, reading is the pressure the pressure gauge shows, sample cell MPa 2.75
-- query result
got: MPa 0.8
